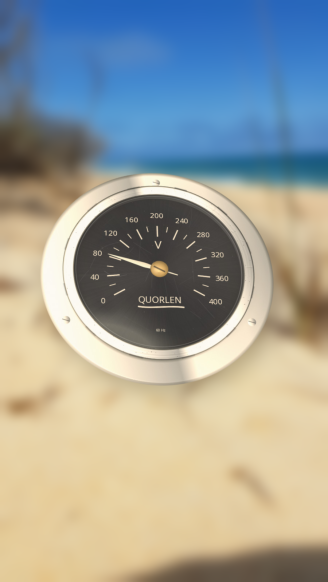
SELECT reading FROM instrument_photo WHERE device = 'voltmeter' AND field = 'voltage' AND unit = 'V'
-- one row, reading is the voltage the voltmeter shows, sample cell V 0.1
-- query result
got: V 80
